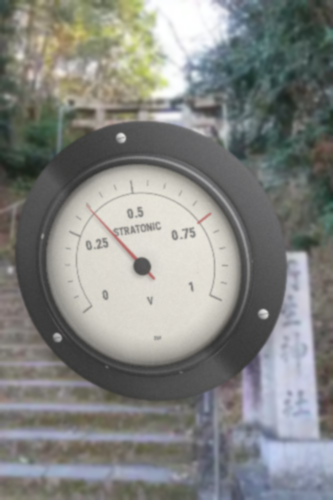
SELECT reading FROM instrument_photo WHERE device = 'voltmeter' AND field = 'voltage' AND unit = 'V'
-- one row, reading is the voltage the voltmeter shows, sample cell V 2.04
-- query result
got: V 0.35
